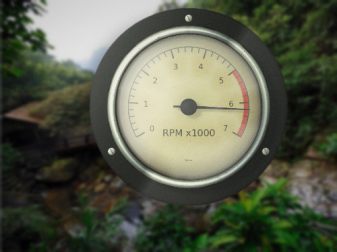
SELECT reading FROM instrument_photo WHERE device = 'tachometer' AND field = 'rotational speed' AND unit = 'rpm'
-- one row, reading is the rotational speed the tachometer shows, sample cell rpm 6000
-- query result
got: rpm 6200
